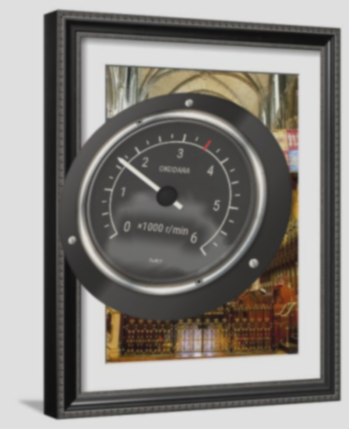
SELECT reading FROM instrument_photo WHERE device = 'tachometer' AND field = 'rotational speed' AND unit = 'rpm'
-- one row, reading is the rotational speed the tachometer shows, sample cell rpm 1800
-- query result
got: rpm 1625
